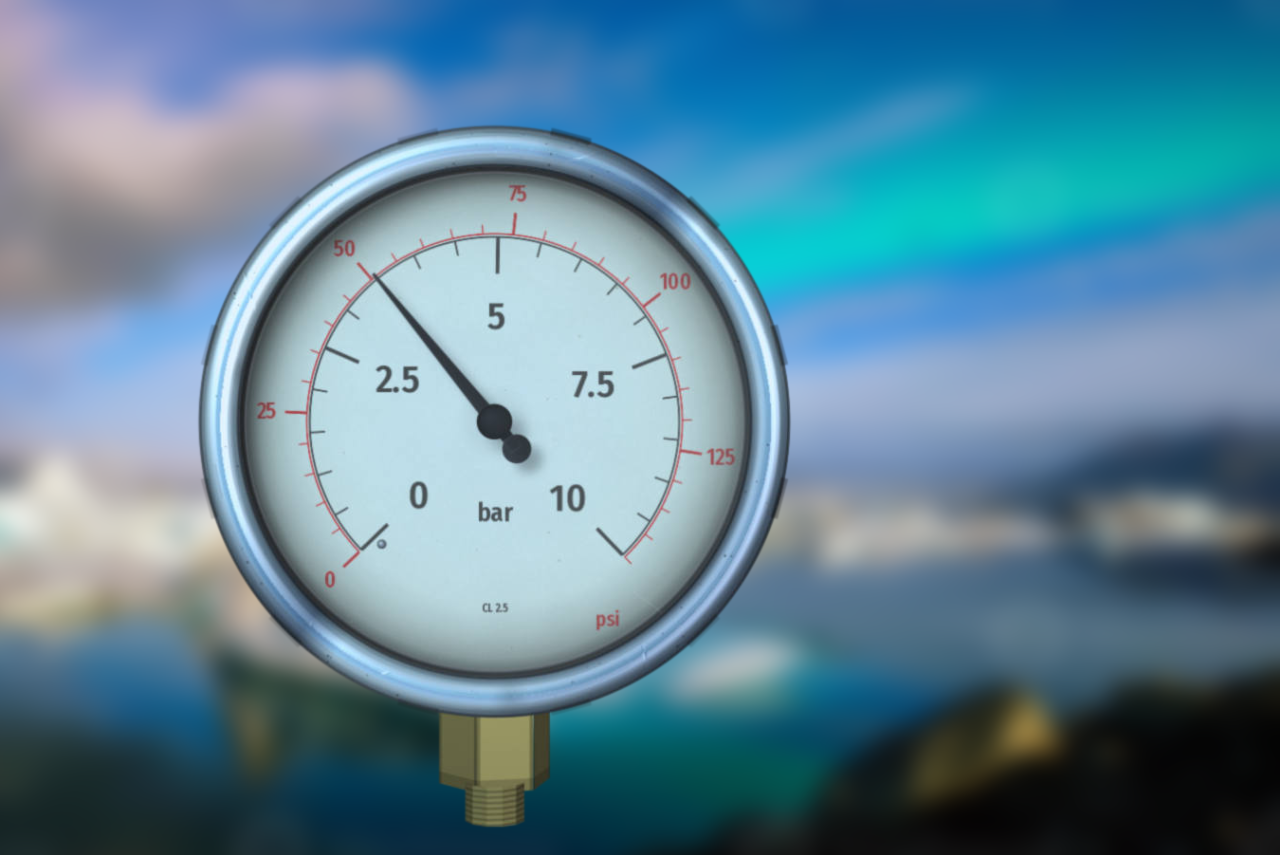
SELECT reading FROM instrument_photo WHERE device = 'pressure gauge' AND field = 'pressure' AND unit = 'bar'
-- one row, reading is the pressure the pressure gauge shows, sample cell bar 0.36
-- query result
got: bar 3.5
